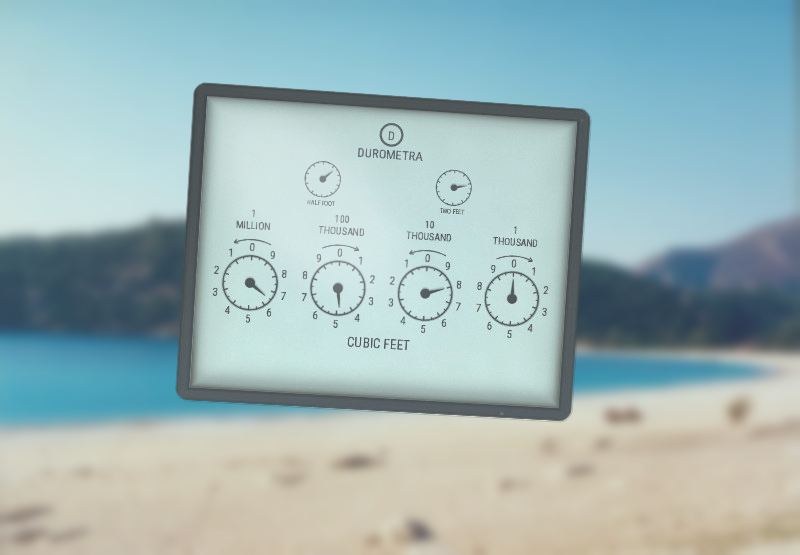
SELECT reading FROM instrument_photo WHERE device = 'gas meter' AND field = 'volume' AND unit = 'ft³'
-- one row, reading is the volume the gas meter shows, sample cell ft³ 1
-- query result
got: ft³ 648000
